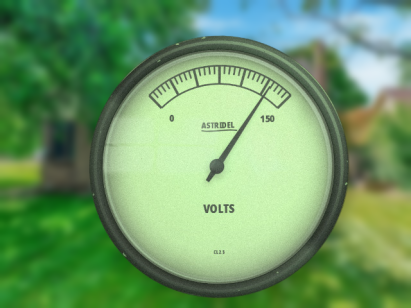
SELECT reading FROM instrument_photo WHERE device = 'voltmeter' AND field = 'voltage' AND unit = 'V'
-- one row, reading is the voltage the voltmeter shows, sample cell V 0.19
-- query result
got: V 130
